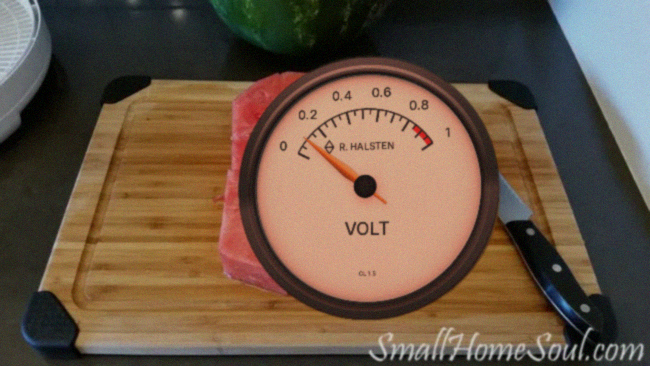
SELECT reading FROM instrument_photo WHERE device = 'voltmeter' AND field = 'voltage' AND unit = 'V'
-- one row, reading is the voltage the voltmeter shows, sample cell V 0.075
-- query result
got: V 0.1
